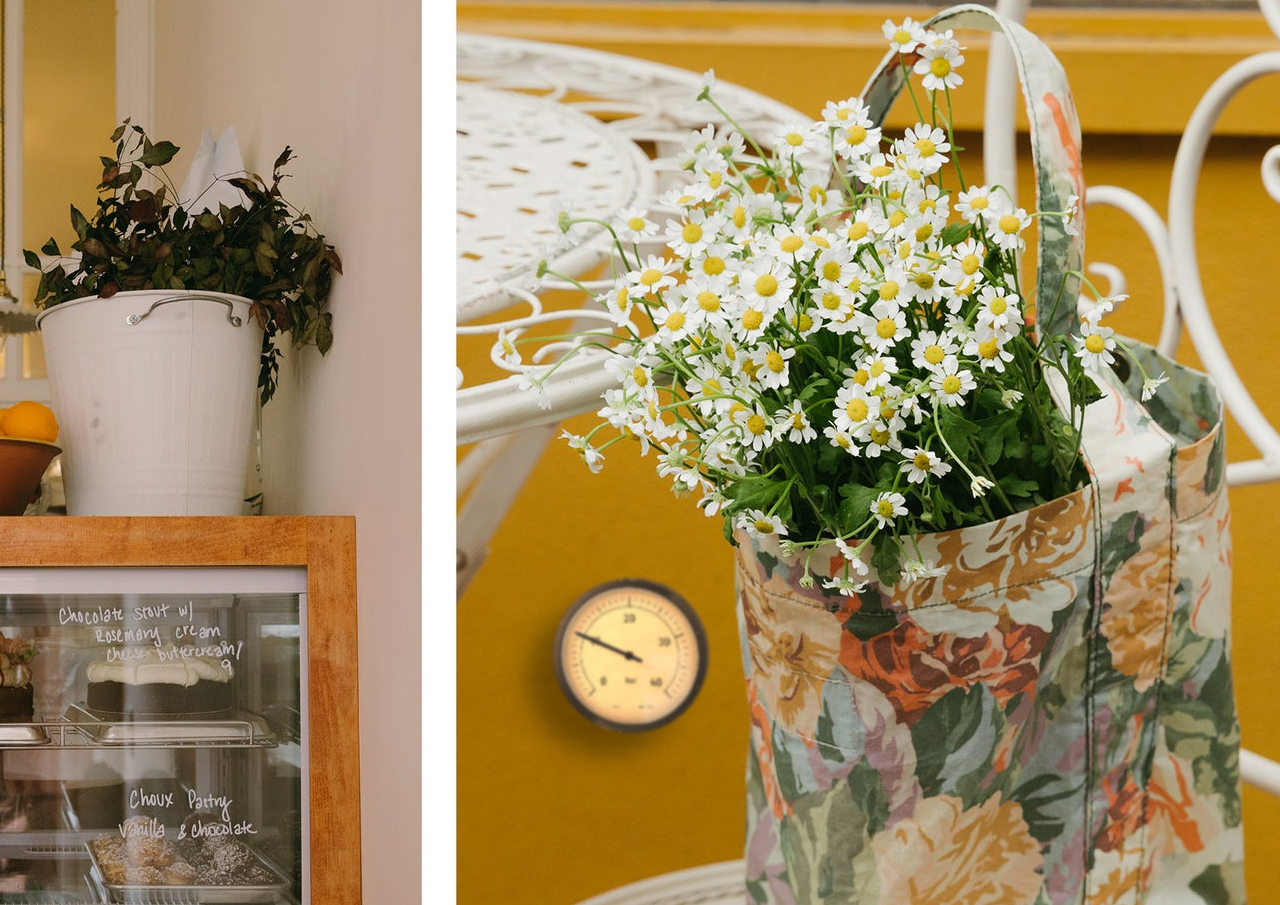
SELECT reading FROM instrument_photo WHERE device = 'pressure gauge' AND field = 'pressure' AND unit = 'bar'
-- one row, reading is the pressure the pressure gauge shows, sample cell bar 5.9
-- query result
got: bar 10
